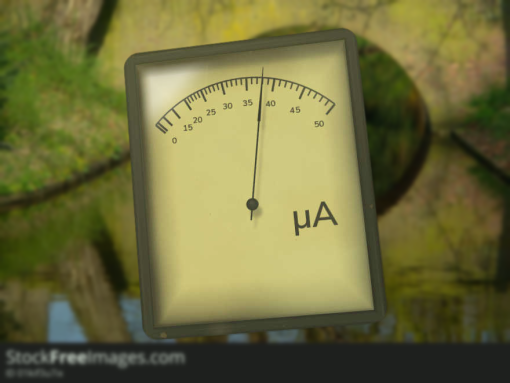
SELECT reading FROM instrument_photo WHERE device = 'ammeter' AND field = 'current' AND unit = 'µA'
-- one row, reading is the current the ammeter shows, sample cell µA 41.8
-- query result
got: µA 38
